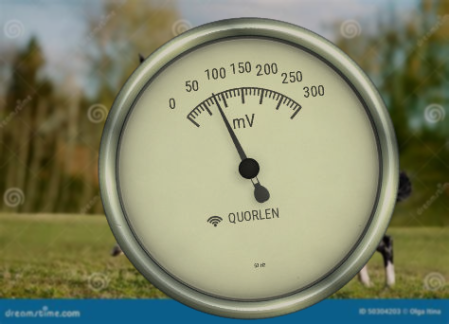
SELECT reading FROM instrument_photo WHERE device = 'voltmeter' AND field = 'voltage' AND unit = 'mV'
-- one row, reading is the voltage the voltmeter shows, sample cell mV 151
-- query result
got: mV 80
